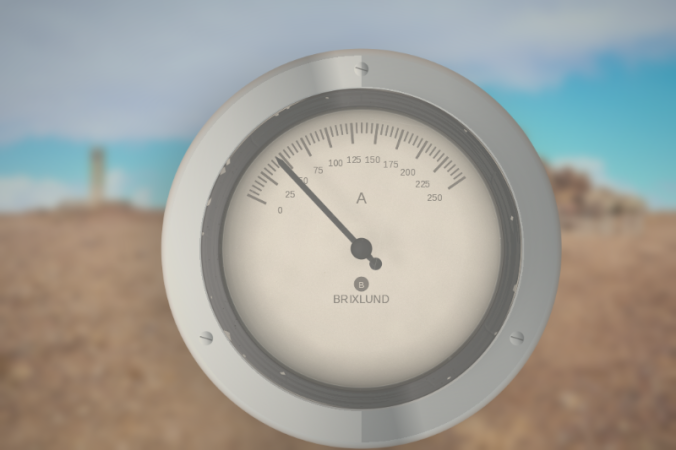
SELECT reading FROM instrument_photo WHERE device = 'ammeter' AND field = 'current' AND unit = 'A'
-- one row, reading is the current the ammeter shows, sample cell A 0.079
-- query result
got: A 45
